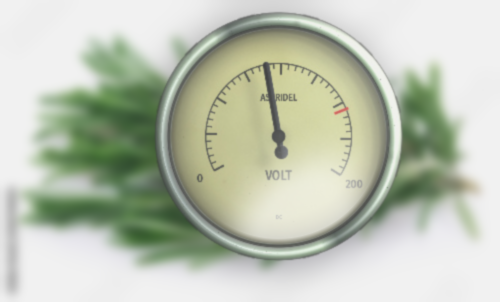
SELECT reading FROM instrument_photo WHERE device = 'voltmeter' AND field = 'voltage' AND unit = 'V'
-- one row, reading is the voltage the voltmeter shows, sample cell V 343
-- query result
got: V 90
